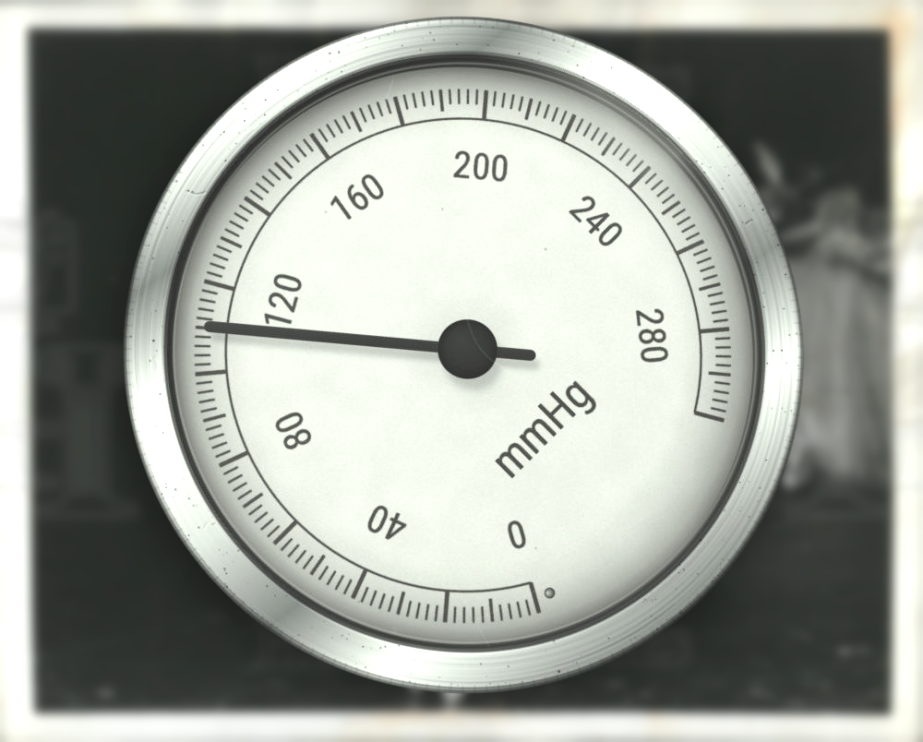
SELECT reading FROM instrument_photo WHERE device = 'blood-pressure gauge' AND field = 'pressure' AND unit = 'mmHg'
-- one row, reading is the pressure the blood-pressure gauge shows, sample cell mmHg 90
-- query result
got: mmHg 110
